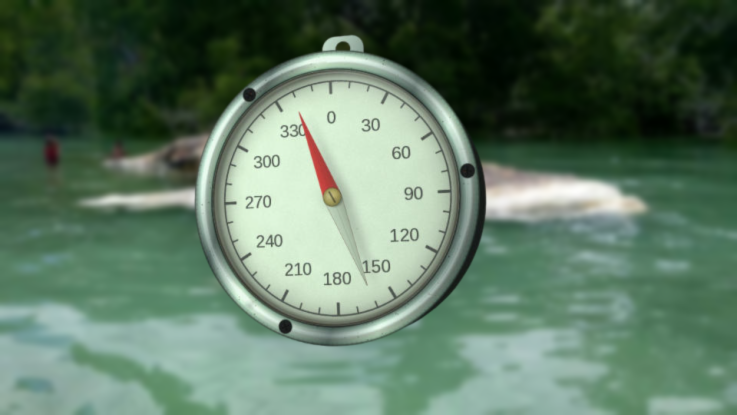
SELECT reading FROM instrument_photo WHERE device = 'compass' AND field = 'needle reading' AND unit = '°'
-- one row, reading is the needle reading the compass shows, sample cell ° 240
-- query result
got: ° 340
